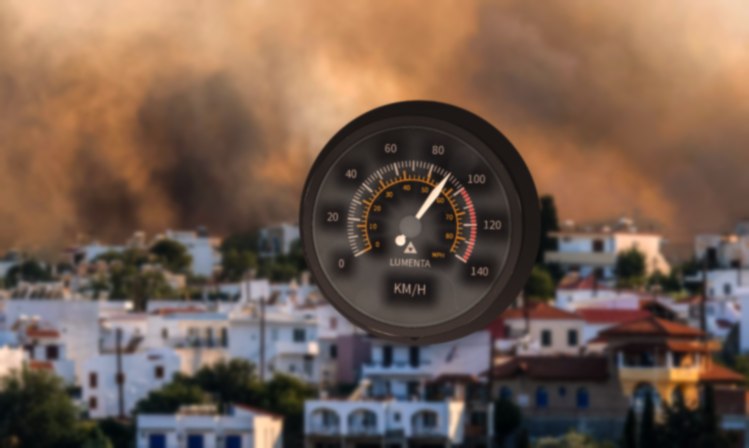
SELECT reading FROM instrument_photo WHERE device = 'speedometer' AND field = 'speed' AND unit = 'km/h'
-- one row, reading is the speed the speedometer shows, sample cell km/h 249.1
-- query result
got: km/h 90
